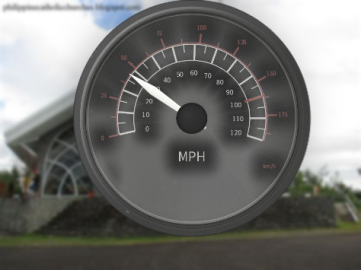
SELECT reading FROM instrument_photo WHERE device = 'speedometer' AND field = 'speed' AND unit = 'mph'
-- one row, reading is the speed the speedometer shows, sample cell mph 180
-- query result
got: mph 27.5
